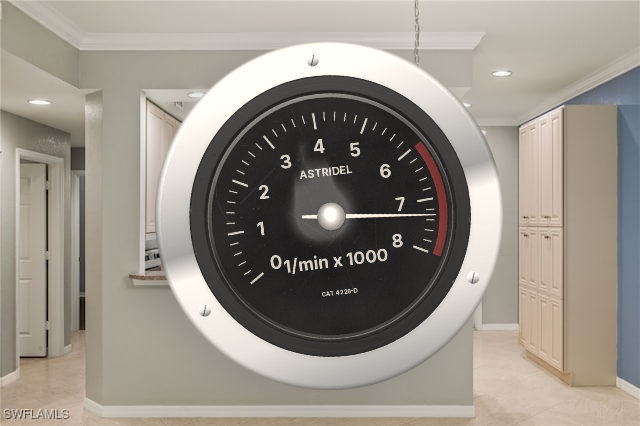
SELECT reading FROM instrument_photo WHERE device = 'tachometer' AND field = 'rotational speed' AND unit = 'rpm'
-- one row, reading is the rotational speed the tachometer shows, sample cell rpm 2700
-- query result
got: rpm 7300
